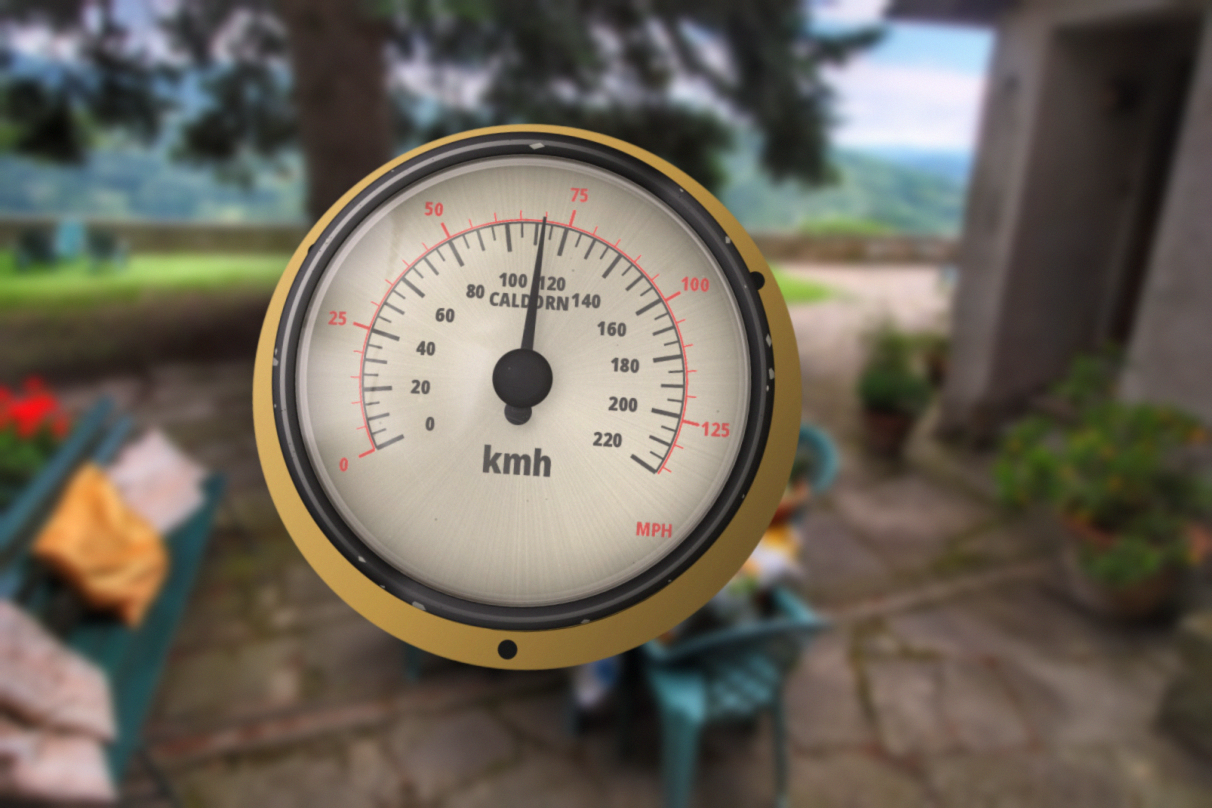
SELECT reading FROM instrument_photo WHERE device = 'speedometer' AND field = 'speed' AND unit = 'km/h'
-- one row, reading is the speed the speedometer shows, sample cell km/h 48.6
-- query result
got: km/h 112.5
